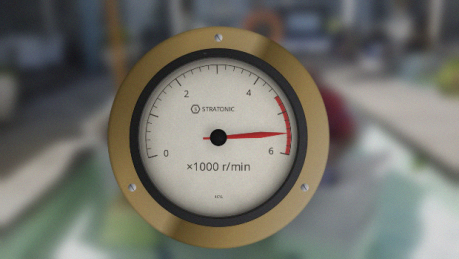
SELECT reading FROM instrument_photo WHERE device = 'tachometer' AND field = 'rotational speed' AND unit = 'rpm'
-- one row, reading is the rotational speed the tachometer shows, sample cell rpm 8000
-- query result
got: rpm 5500
